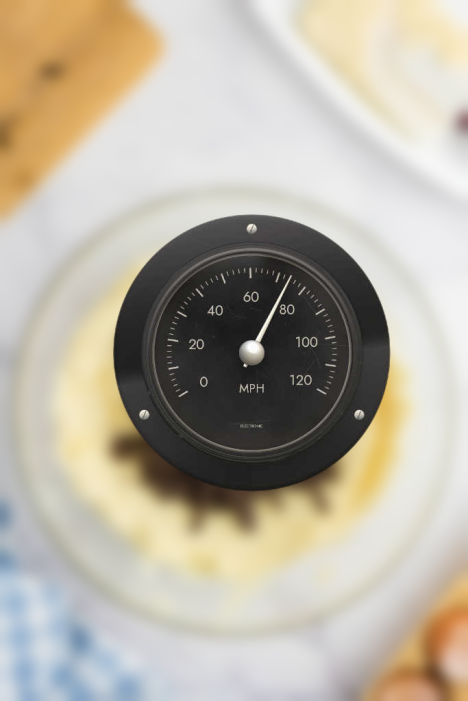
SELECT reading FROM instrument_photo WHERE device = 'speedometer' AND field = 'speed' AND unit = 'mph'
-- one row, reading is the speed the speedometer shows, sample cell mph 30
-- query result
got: mph 74
